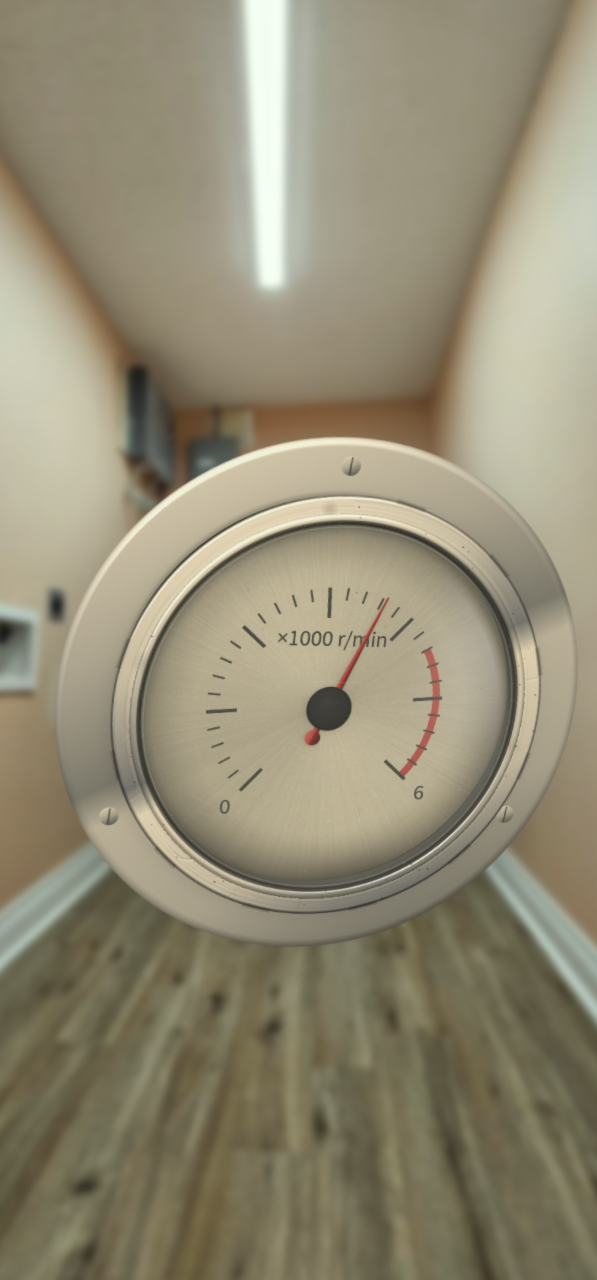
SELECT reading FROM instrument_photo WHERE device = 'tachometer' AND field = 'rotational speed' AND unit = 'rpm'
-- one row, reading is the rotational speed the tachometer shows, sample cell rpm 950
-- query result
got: rpm 3600
